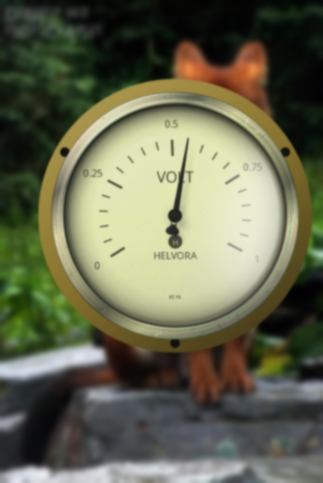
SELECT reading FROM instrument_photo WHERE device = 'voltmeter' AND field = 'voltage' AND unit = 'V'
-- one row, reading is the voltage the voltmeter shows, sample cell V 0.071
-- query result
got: V 0.55
